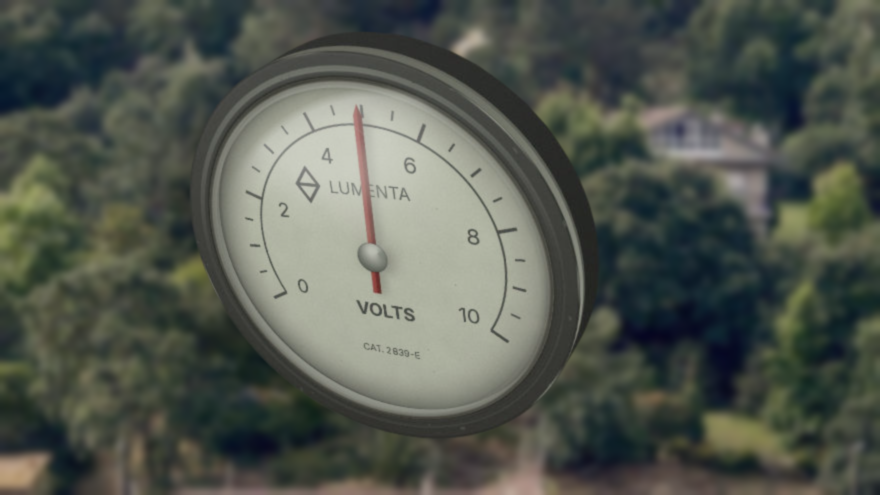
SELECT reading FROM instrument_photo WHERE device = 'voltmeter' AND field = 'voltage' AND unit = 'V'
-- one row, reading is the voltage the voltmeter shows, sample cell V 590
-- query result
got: V 5
